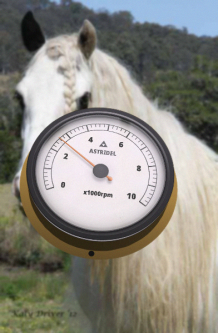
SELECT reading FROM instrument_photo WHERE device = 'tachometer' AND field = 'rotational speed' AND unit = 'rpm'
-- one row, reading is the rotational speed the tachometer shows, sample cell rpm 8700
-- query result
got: rpm 2600
